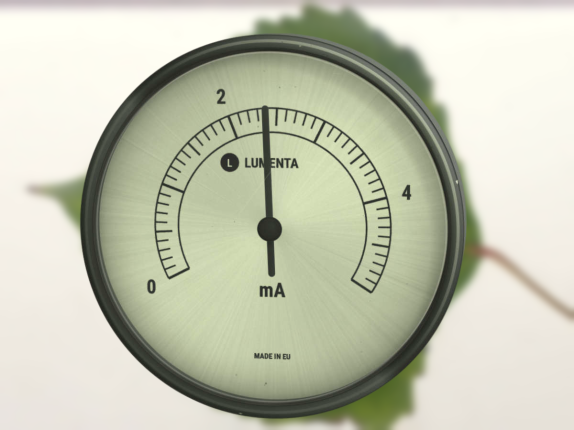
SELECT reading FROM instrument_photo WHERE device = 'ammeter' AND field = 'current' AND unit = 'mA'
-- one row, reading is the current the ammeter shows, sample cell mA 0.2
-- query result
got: mA 2.4
